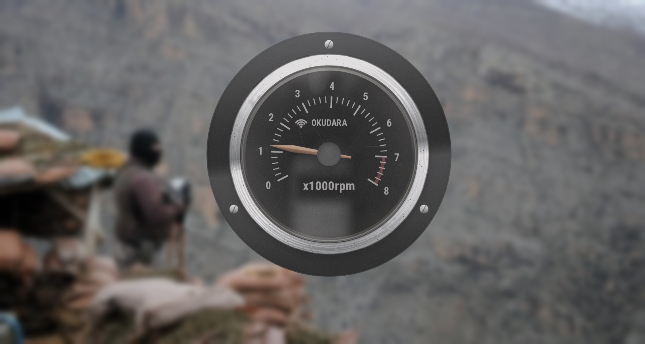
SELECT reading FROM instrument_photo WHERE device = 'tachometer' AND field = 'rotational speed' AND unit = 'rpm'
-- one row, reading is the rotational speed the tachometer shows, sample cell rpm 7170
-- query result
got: rpm 1200
